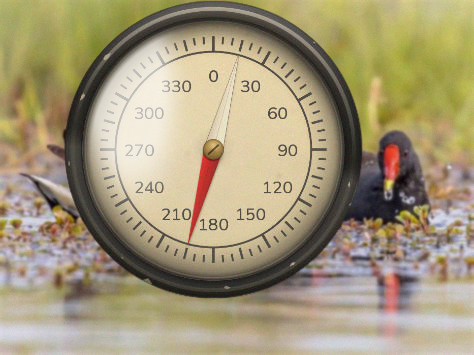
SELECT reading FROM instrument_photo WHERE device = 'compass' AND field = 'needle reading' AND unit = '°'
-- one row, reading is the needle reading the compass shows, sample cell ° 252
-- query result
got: ° 195
